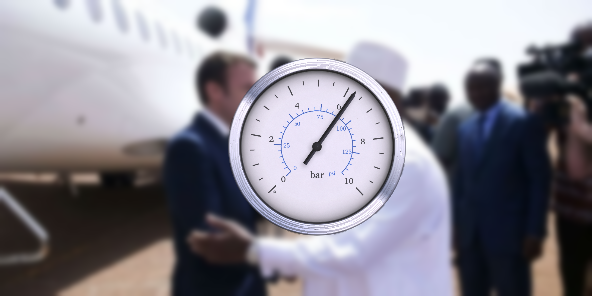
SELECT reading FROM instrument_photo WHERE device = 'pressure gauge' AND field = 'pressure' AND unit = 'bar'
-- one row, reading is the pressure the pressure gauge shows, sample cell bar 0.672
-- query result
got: bar 6.25
